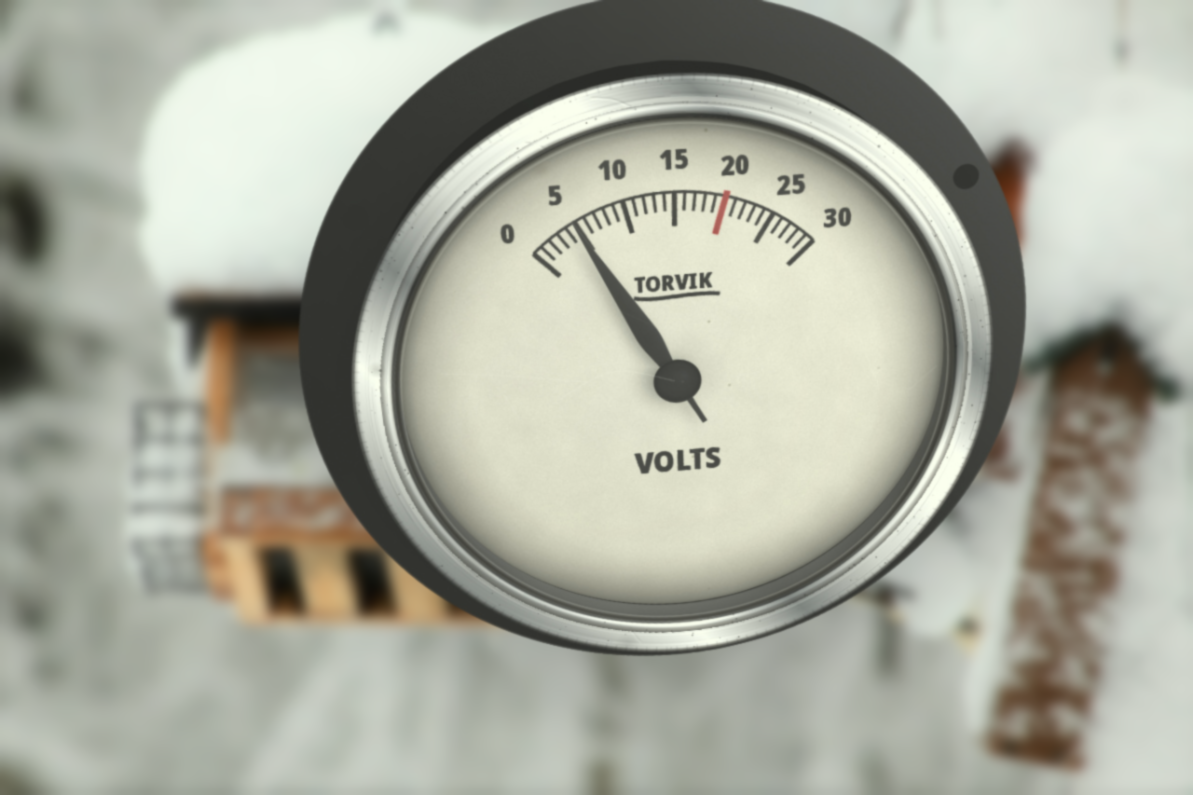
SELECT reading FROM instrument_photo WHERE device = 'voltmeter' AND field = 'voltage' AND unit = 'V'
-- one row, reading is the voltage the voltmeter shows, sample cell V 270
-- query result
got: V 5
